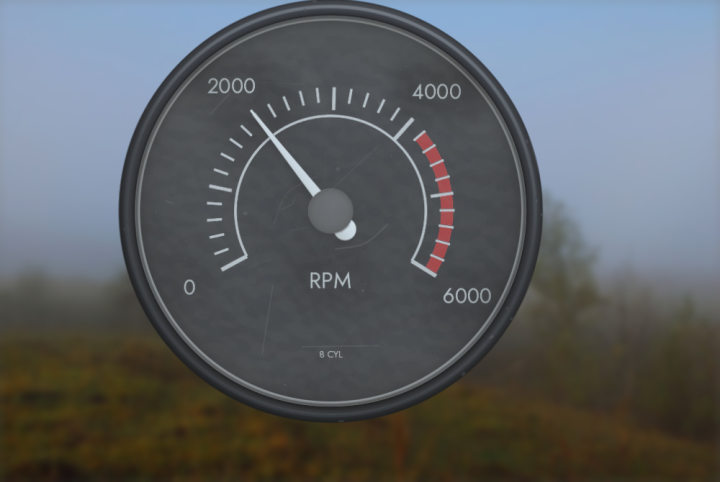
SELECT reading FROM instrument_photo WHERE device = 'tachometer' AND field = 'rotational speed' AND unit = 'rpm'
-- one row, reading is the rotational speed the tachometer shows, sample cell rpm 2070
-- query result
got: rpm 2000
